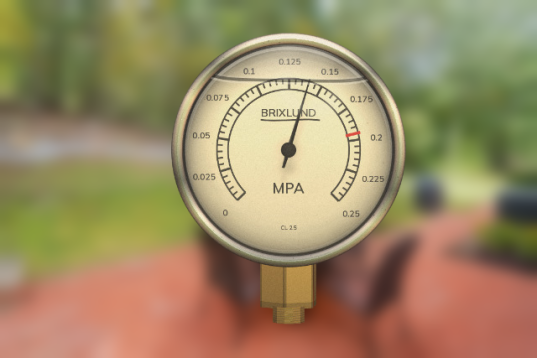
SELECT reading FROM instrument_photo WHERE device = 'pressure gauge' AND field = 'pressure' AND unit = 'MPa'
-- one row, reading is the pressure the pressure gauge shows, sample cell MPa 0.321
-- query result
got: MPa 0.14
